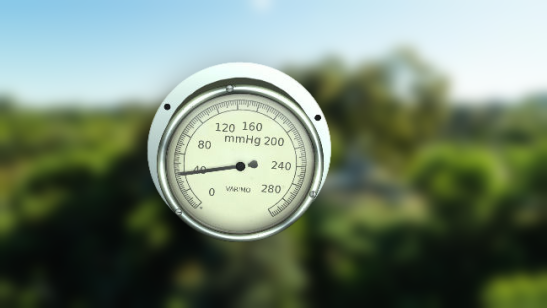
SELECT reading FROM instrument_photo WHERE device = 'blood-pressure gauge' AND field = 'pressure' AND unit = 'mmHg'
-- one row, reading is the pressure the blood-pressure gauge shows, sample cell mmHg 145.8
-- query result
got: mmHg 40
